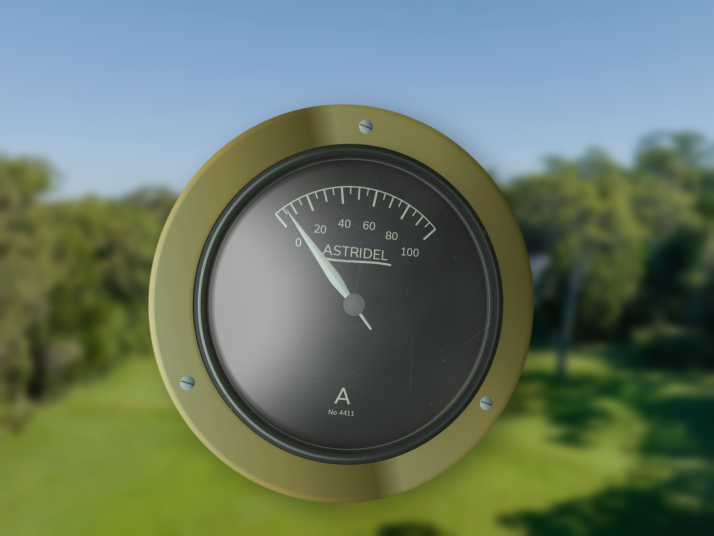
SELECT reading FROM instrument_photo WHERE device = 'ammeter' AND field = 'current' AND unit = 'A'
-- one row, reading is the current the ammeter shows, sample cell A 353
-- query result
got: A 5
